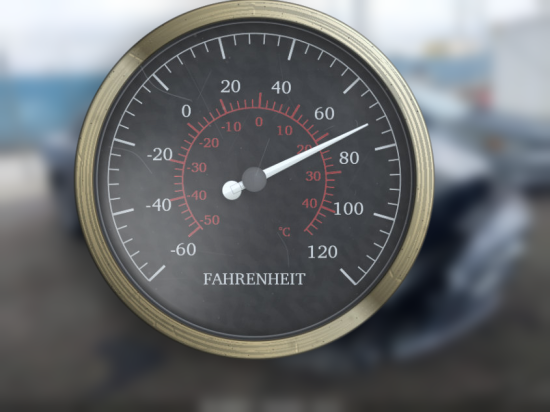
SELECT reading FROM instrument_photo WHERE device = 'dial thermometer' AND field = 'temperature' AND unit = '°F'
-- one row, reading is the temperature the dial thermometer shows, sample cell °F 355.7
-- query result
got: °F 72
